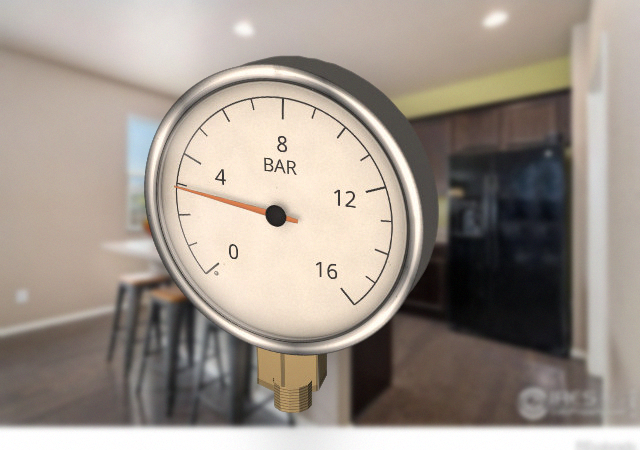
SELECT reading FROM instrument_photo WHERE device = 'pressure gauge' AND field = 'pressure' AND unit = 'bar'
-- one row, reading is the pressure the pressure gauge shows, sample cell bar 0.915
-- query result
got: bar 3
